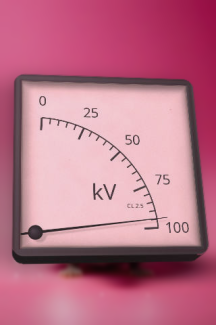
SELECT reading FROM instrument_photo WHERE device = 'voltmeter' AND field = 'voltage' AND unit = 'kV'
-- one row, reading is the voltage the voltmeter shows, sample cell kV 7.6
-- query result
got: kV 95
